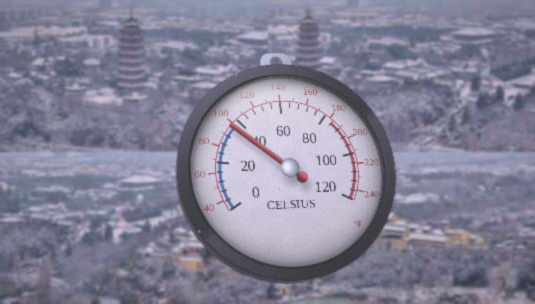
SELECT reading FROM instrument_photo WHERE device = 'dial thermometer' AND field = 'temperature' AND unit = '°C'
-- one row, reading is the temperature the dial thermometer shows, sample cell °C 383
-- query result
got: °C 36
